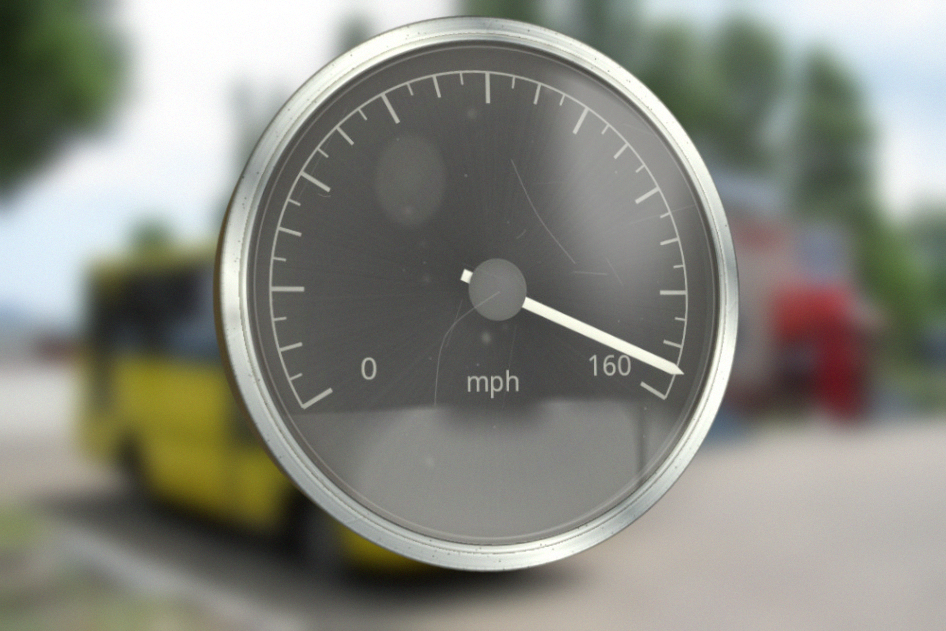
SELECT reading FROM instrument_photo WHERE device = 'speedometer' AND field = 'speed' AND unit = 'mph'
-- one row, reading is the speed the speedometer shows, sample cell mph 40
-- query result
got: mph 155
